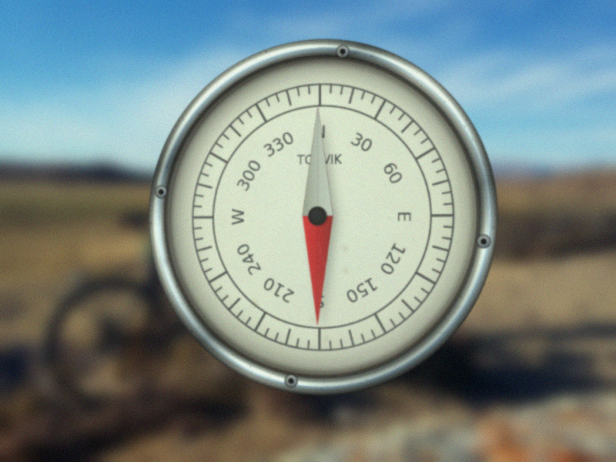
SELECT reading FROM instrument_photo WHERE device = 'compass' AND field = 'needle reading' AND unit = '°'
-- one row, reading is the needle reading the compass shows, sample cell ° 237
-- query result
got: ° 180
